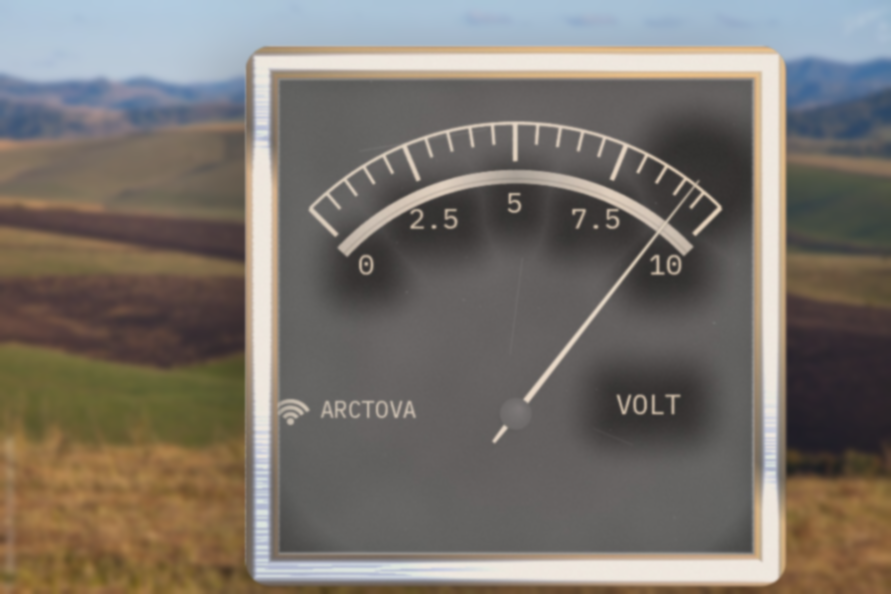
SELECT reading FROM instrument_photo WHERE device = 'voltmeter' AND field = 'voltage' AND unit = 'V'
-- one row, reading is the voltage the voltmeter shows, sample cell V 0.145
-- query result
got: V 9.25
